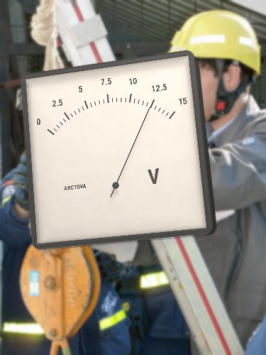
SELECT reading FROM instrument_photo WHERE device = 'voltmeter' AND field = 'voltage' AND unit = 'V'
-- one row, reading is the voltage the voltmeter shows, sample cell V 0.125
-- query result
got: V 12.5
